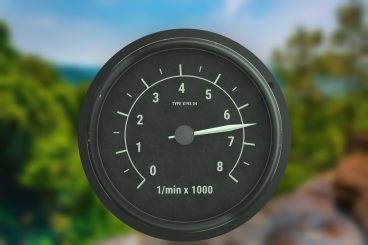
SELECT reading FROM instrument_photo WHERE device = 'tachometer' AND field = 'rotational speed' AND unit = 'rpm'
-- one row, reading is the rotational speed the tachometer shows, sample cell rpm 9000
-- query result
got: rpm 6500
